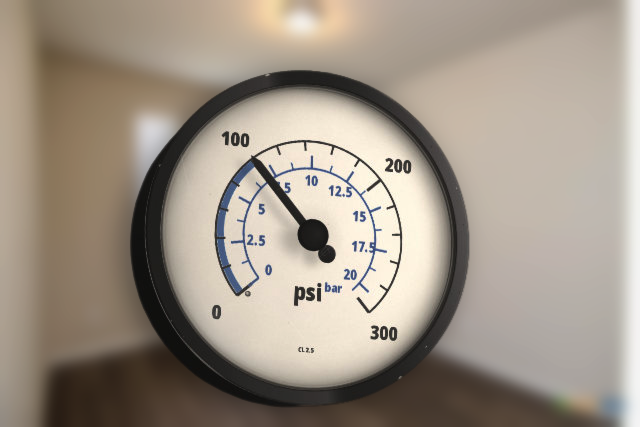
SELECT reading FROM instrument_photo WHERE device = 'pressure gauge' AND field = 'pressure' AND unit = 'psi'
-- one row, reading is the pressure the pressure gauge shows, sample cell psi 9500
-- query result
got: psi 100
